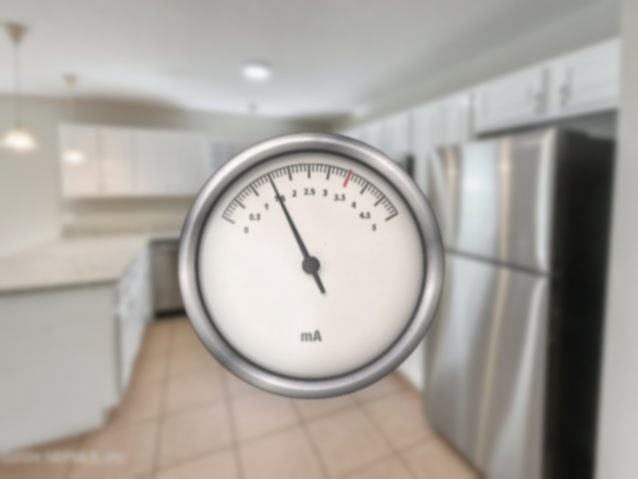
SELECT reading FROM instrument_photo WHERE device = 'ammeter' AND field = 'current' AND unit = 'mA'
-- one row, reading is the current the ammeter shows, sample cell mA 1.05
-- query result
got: mA 1.5
